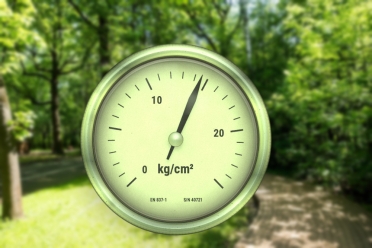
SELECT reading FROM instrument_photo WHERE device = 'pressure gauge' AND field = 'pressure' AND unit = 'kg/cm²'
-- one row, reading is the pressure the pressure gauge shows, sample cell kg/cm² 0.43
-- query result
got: kg/cm² 14.5
